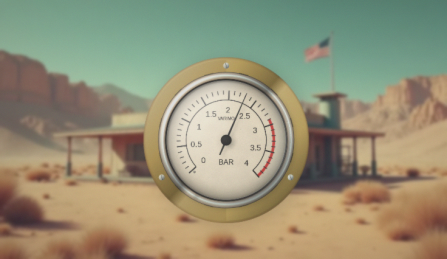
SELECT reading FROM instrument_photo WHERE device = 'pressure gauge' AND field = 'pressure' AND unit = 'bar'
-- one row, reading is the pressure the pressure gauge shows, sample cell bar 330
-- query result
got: bar 2.3
